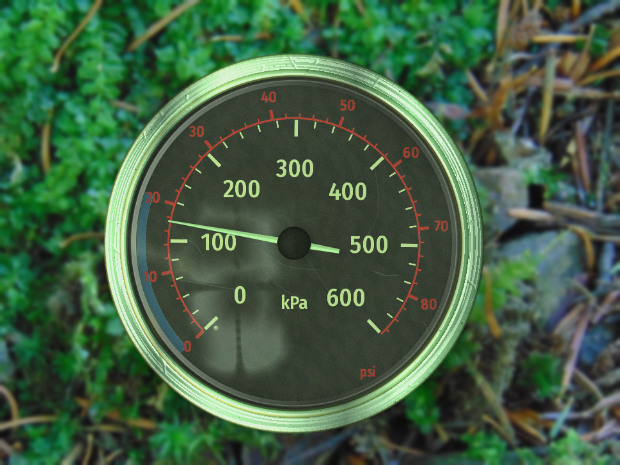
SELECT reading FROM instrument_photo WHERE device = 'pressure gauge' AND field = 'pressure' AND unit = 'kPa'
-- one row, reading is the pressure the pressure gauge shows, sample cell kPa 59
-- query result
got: kPa 120
